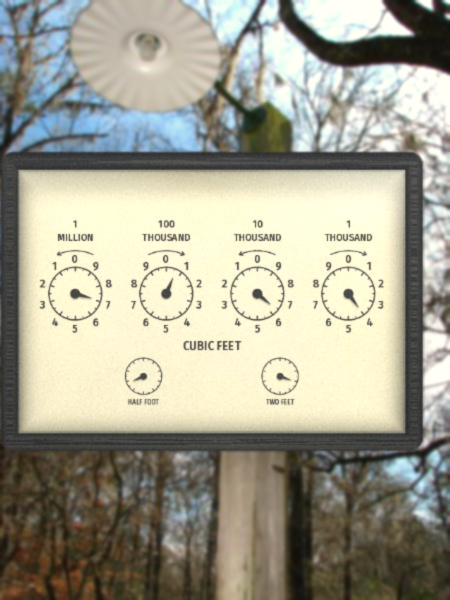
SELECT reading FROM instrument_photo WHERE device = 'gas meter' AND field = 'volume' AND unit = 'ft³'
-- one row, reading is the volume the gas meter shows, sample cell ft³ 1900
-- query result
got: ft³ 706400
